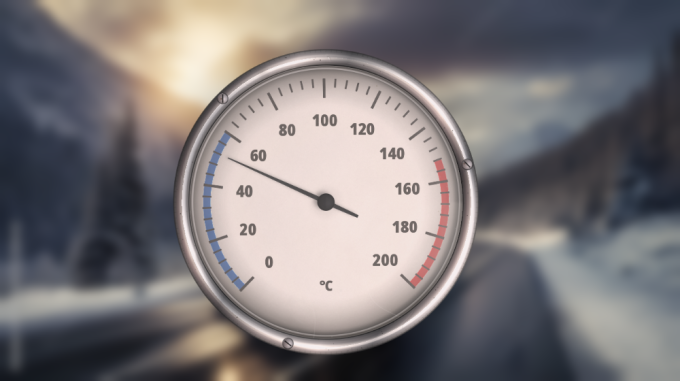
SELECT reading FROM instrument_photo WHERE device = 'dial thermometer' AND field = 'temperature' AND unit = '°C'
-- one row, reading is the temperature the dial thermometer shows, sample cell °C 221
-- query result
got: °C 52
